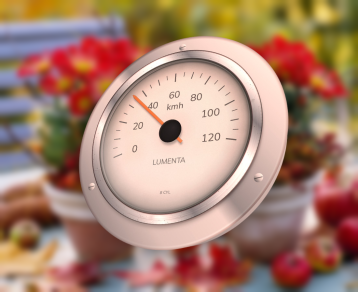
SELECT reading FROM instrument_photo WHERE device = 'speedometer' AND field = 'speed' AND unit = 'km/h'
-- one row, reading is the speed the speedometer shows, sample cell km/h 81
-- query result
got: km/h 35
